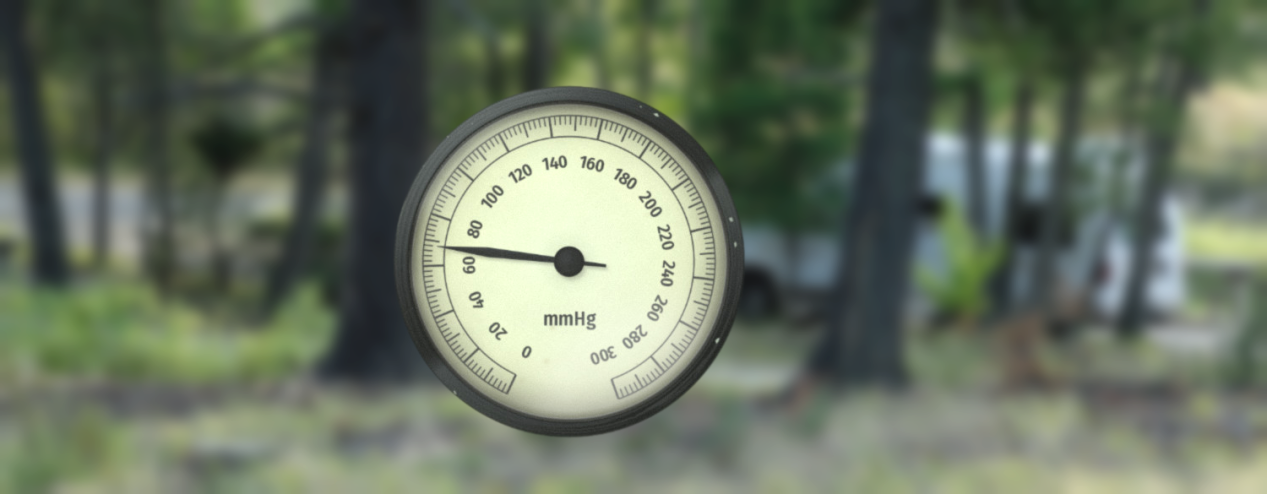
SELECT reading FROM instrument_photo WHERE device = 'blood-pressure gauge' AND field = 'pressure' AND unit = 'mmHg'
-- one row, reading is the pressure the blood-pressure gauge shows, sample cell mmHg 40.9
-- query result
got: mmHg 68
